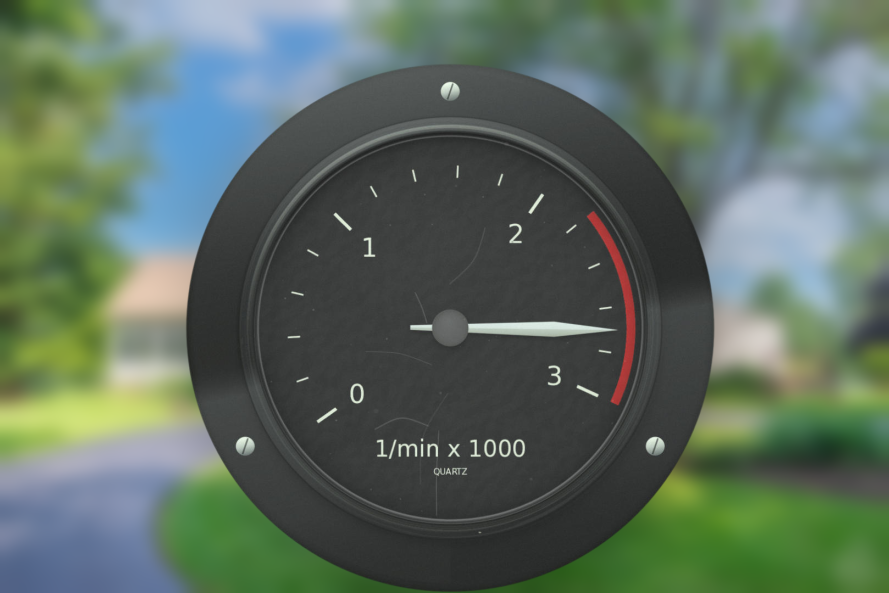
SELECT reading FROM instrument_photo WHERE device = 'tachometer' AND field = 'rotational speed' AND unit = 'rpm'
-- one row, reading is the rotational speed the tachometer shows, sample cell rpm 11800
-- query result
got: rpm 2700
